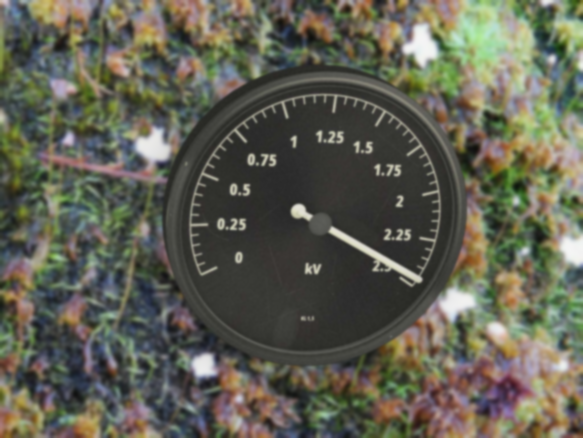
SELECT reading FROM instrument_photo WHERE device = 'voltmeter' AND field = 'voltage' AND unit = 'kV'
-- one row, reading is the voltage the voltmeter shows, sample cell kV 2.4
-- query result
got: kV 2.45
